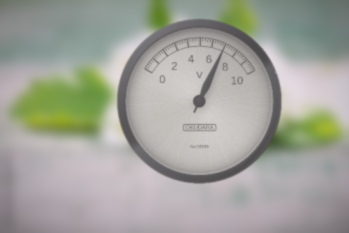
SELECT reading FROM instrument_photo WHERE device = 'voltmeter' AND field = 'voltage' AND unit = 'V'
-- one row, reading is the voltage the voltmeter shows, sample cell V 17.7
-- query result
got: V 7
